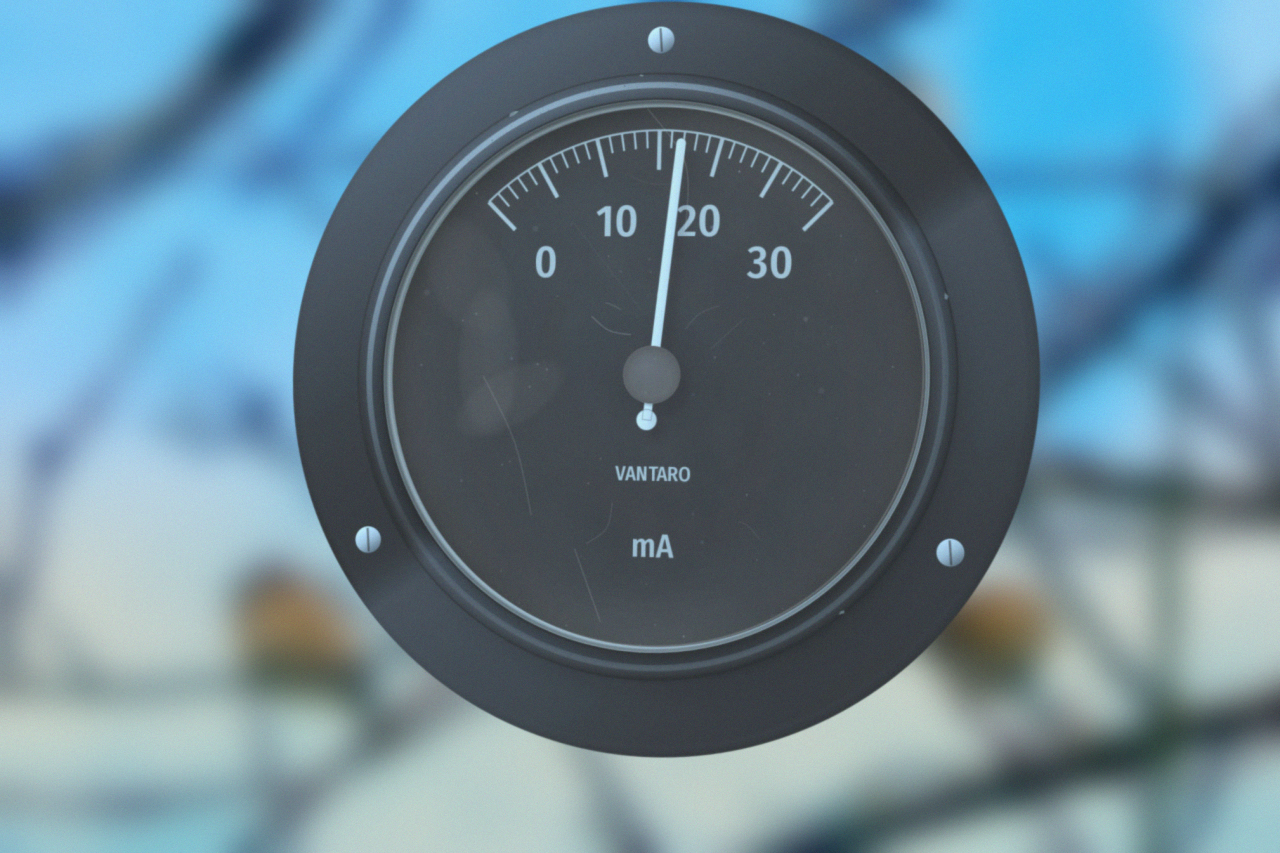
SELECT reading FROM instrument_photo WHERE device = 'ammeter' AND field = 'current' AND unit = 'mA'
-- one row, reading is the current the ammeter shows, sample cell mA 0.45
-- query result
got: mA 17
